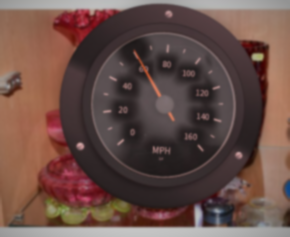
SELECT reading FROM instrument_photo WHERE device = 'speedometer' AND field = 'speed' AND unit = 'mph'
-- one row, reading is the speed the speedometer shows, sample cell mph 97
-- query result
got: mph 60
